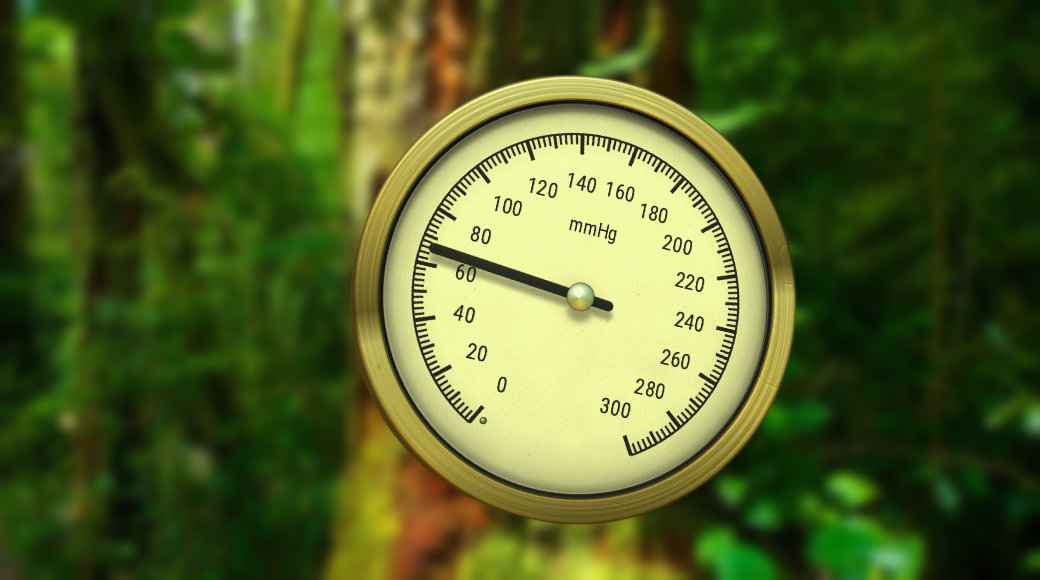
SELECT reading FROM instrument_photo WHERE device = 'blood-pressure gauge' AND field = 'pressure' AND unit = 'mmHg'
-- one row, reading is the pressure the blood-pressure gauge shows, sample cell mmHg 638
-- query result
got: mmHg 66
